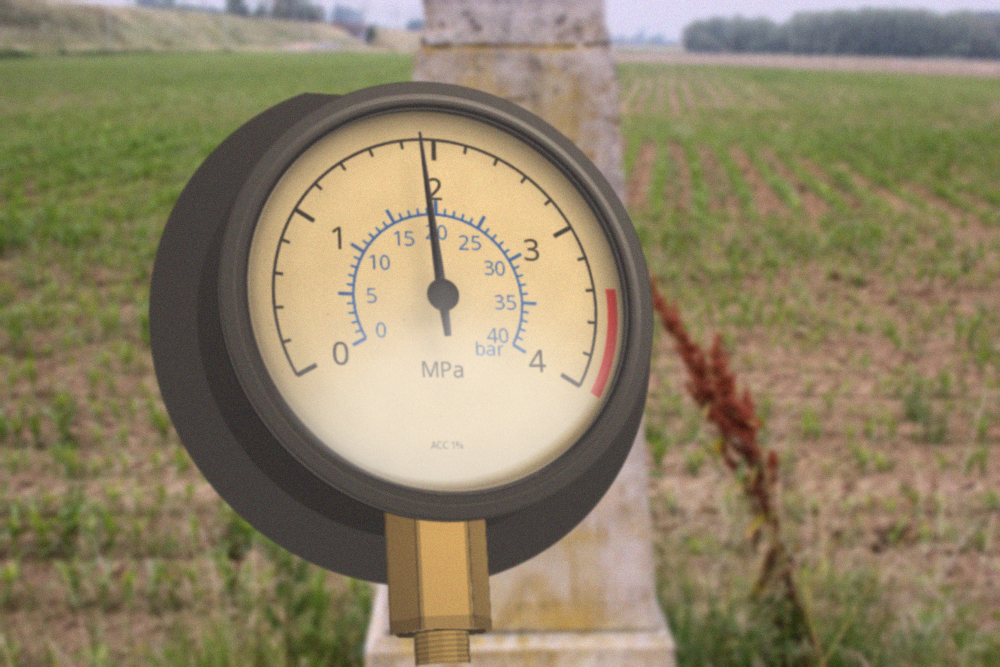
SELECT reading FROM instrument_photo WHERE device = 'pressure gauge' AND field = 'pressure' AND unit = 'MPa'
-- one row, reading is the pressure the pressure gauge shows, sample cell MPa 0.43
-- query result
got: MPa 1.9
